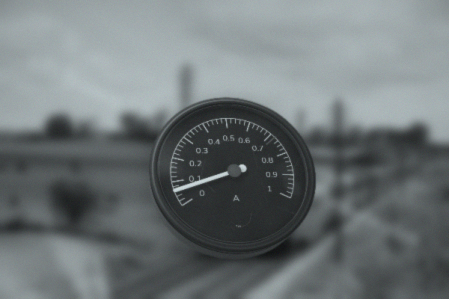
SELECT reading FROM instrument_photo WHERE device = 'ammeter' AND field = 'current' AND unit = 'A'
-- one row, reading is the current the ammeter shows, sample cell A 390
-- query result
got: A 0.06
